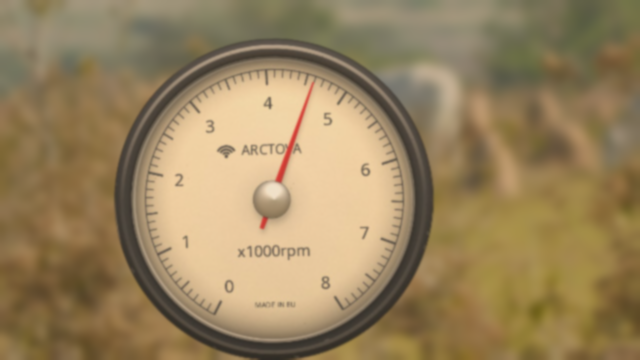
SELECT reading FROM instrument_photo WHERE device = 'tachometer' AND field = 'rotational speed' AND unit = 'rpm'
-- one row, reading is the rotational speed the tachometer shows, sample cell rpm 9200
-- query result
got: rpm 4600
